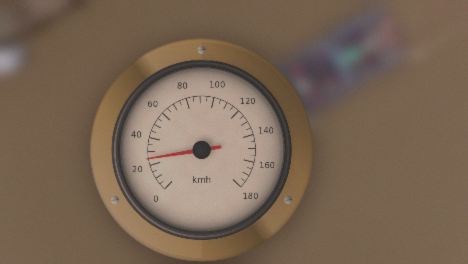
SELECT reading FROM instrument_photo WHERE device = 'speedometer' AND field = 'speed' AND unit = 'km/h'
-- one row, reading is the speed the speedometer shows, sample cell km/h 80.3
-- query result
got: km/h 25
